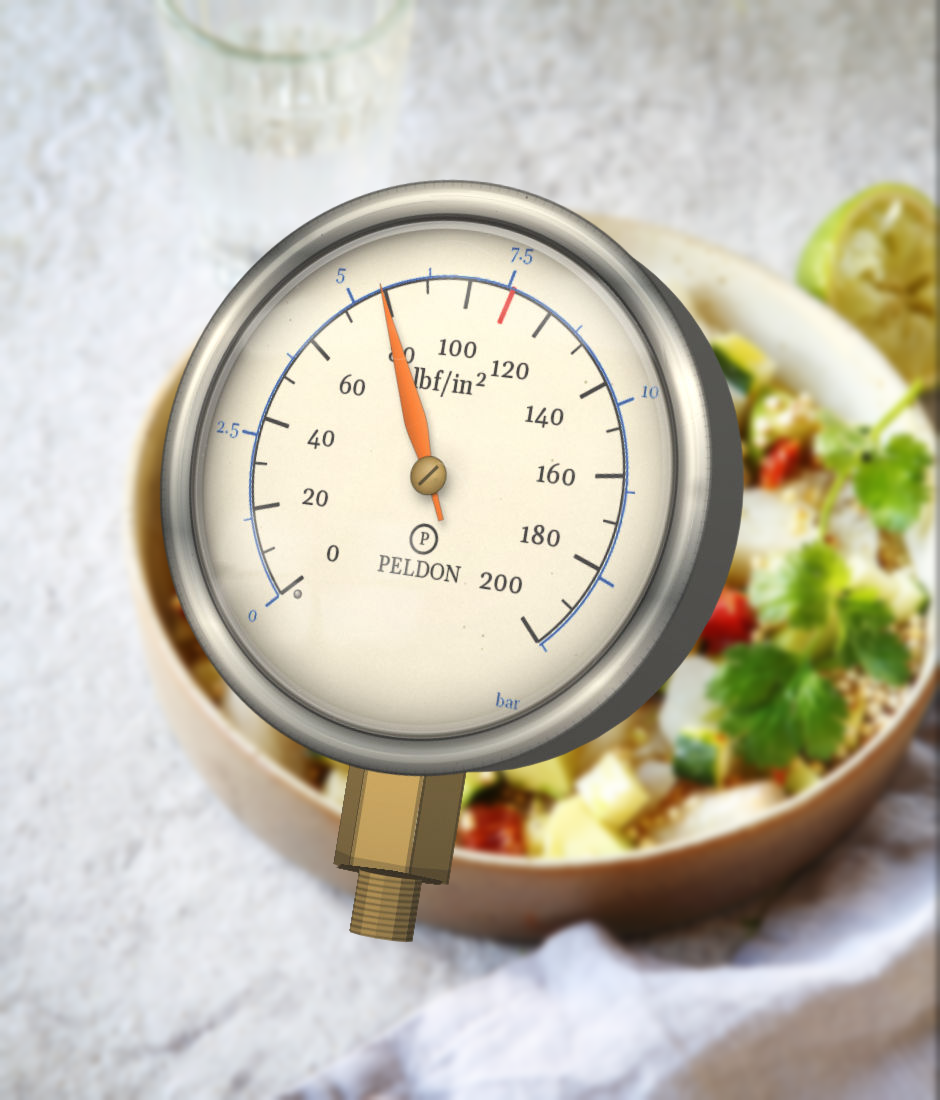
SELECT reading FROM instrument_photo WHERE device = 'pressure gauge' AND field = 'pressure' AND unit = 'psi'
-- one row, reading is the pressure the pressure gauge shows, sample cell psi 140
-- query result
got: psi 80
